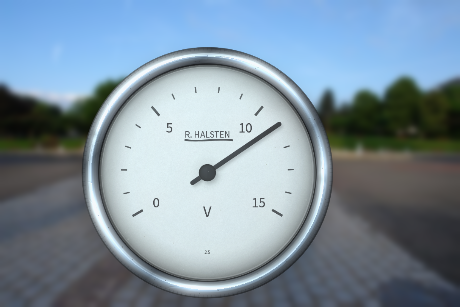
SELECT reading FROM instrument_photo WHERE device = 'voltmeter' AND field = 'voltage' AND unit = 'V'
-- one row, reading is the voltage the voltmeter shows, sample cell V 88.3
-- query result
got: V 11
